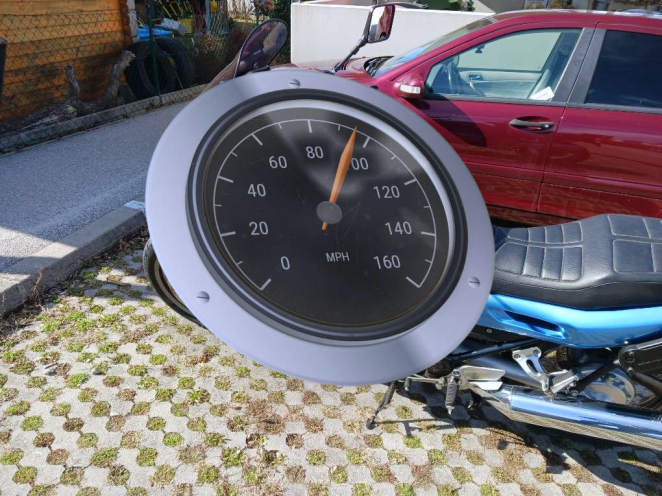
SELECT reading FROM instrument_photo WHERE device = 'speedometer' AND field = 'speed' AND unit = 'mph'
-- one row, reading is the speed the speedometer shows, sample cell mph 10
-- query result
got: mph 95
